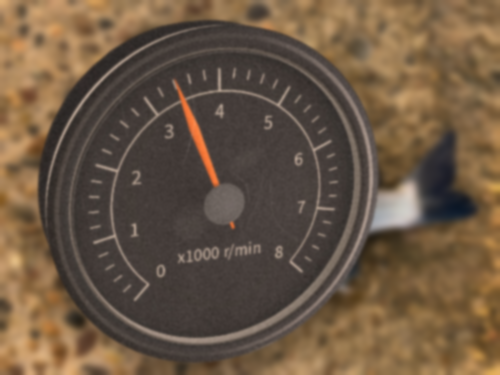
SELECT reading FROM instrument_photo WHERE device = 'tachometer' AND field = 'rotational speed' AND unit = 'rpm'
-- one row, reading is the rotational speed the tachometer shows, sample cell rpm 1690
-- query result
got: rpm 3400
